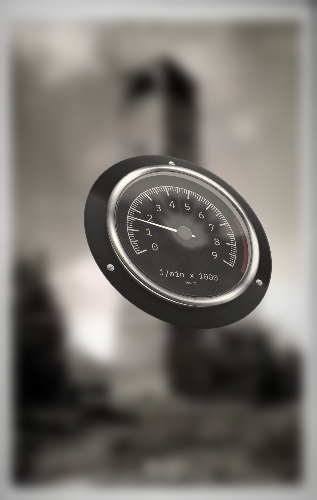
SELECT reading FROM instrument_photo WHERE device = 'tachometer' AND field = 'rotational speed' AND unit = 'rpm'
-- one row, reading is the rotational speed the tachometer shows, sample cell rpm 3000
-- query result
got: rpm 1500
